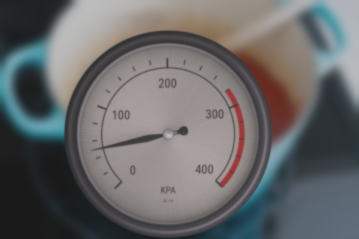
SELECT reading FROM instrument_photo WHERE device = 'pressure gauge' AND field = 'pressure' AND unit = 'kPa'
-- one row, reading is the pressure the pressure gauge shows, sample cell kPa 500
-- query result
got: kPa 50
